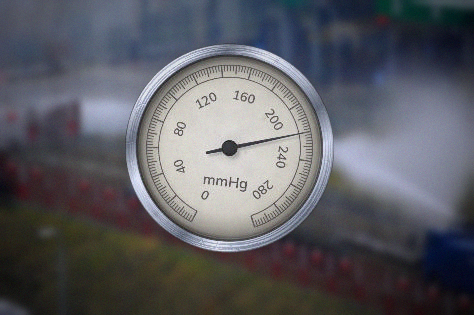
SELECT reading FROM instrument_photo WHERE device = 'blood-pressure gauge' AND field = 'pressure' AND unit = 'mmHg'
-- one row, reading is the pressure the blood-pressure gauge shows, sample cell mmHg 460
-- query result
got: mmHg 220
